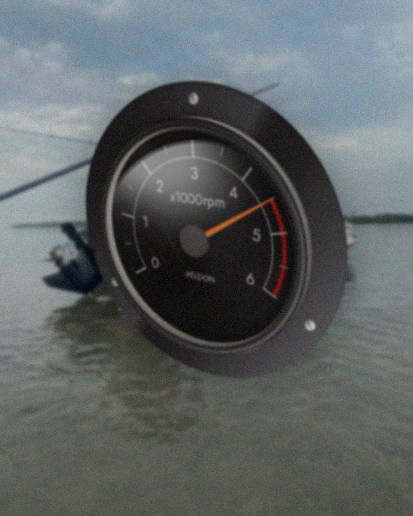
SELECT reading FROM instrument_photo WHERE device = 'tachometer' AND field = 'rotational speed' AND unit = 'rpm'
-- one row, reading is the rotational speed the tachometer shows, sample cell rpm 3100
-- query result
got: rpm 4500
